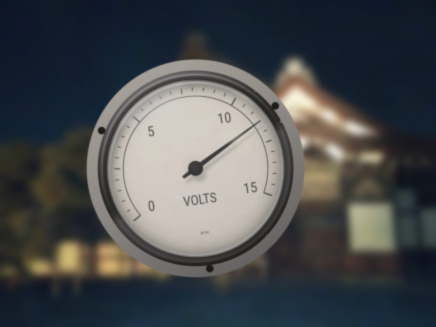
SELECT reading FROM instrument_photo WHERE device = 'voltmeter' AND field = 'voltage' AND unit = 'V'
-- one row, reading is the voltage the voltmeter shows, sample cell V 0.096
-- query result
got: V 11.5
